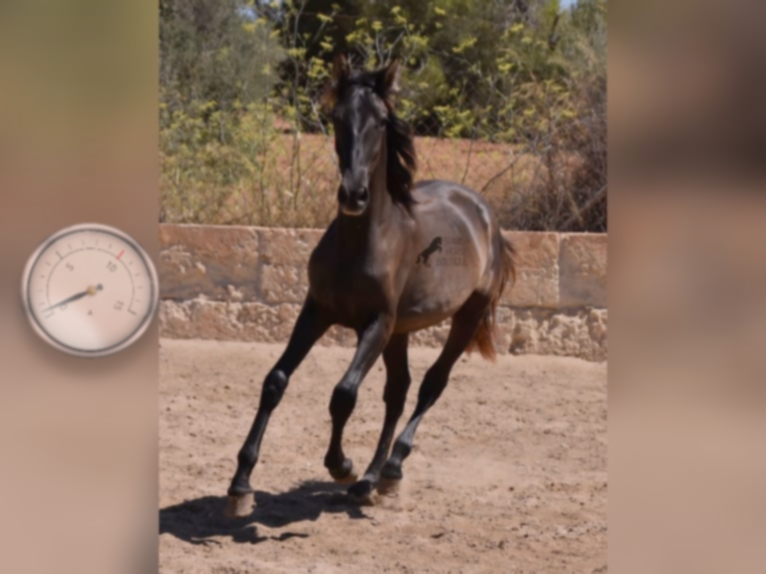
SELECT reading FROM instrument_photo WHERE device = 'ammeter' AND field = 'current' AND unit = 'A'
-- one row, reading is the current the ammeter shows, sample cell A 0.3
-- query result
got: A 0.5
